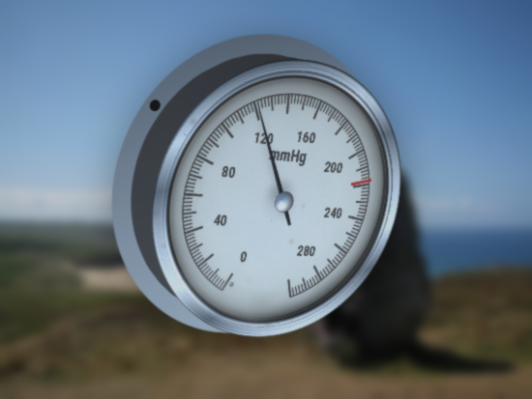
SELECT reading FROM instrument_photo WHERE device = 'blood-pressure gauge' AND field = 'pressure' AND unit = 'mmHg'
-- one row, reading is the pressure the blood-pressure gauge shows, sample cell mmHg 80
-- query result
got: mmHg 120
